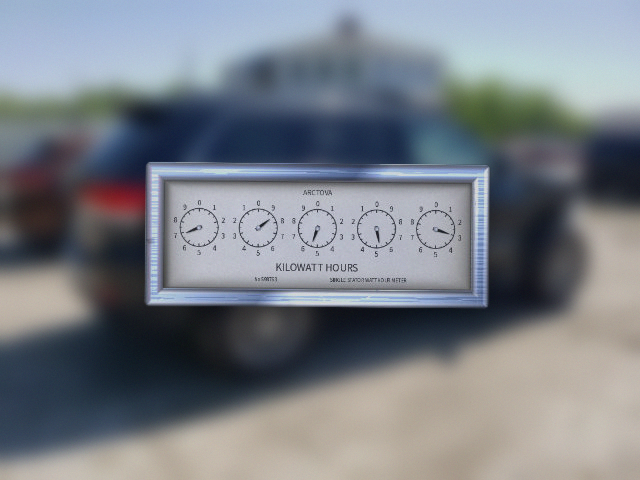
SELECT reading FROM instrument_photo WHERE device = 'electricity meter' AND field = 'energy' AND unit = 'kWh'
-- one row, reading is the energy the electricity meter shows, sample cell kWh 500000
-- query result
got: kWh 68553
